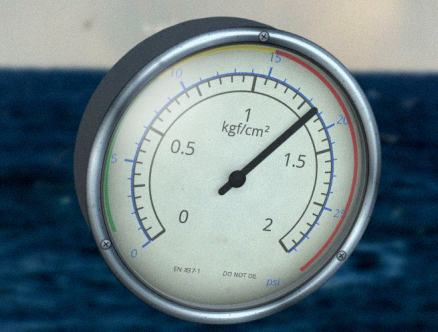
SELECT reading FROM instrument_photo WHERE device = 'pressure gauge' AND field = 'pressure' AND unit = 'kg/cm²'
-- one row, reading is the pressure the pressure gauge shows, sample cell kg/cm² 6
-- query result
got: kg/cm² 1.3
